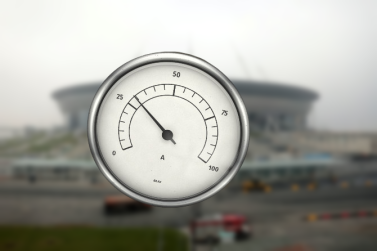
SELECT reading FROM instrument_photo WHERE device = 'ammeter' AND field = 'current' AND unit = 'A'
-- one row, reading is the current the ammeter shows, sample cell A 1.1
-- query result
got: A 30
